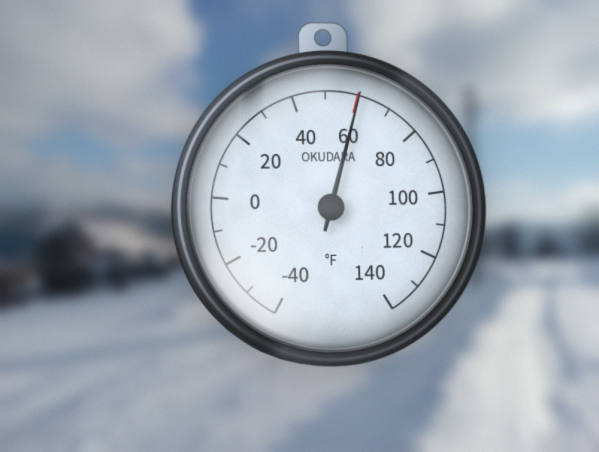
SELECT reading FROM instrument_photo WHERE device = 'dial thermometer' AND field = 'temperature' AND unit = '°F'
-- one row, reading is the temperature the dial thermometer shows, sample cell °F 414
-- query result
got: °F 60
